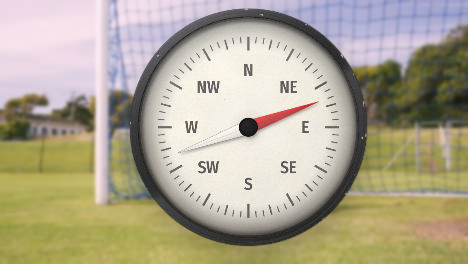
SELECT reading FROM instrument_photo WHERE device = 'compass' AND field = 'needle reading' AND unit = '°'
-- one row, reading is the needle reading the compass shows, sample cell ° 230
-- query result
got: ° 70
